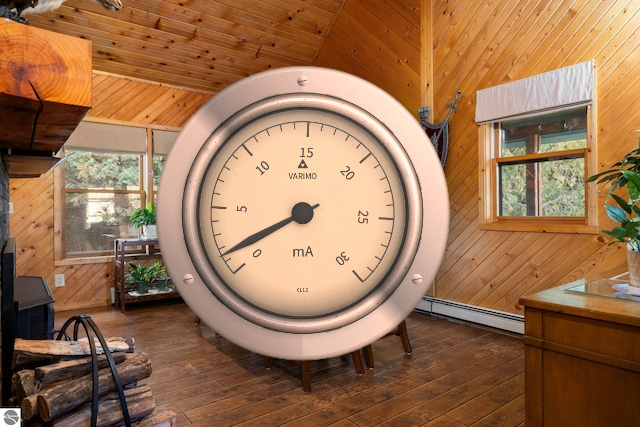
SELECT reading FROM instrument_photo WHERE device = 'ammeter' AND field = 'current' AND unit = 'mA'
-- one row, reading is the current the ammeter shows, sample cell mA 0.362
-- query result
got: mA 1.5
